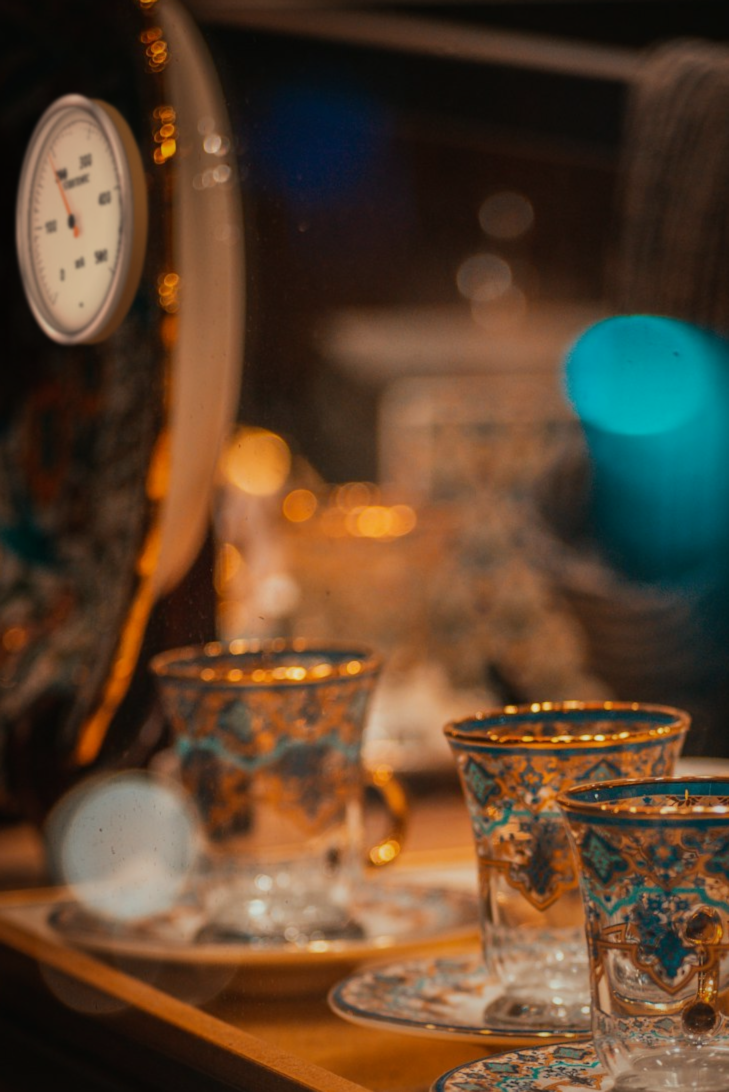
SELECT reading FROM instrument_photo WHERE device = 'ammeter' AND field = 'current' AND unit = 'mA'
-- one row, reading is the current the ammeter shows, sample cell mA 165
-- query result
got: mA 200
